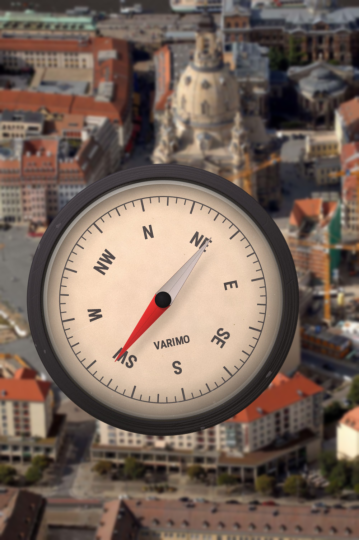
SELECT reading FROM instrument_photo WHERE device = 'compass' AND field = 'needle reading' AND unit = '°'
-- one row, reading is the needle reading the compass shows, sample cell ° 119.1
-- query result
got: ° 230
